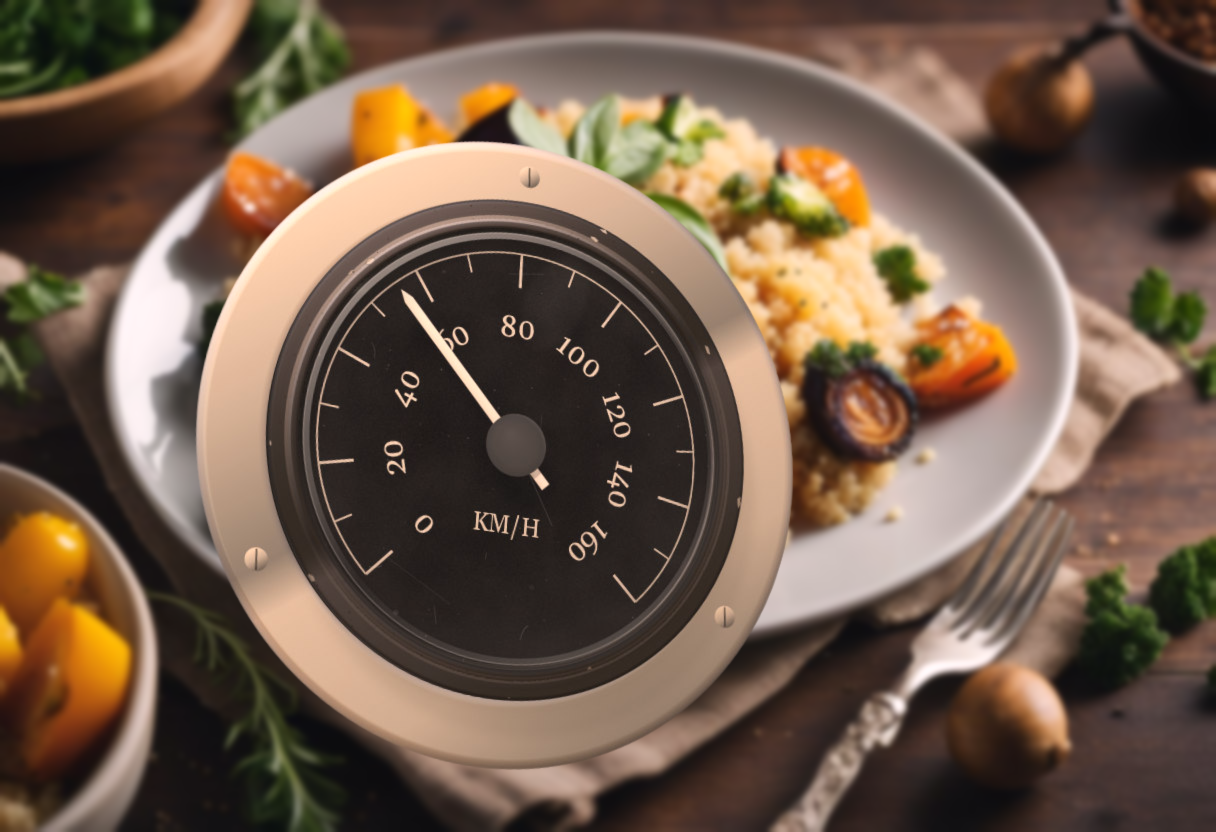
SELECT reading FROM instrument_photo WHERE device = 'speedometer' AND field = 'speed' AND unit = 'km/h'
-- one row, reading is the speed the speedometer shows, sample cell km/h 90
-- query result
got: km/h 55
